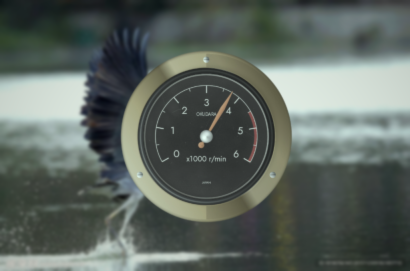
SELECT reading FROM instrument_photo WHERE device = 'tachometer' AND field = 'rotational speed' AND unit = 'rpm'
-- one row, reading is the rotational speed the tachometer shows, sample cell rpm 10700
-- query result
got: rpm 3750
